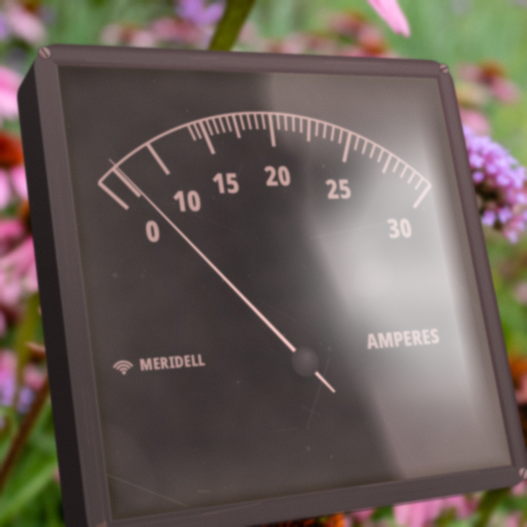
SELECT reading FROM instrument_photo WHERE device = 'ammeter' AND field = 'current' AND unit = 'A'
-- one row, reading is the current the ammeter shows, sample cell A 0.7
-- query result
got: A 5
